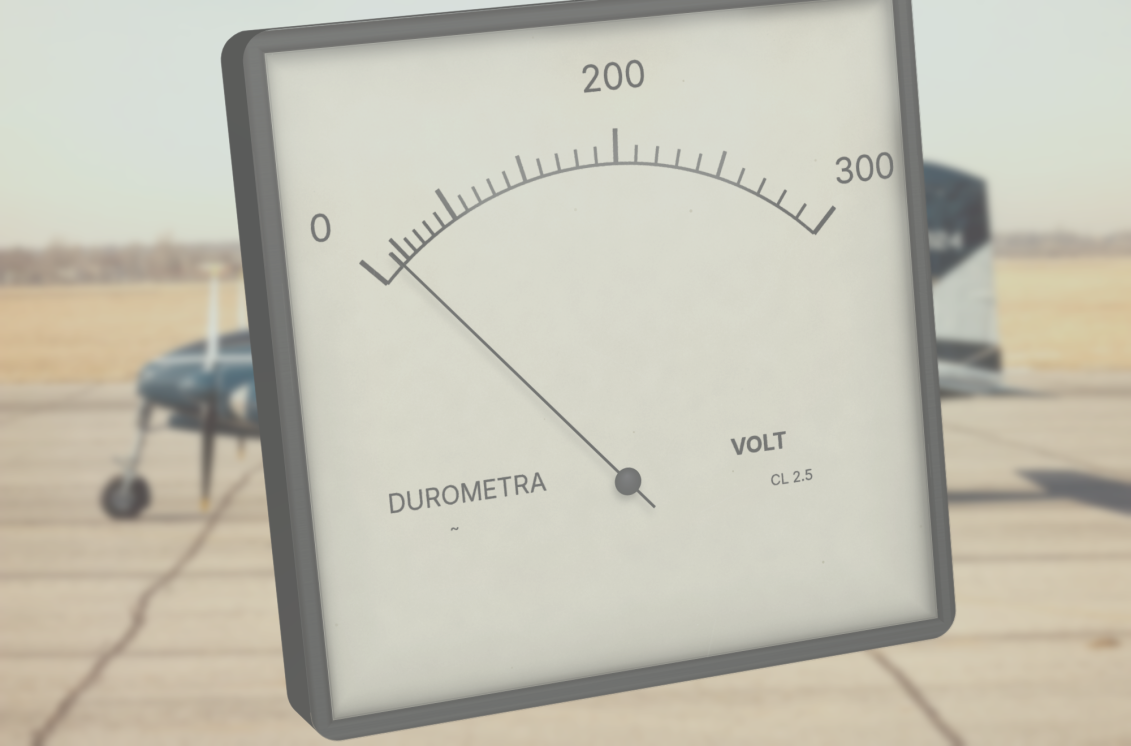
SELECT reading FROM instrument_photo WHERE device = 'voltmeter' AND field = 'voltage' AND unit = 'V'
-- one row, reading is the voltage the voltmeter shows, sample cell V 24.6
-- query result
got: V 40
